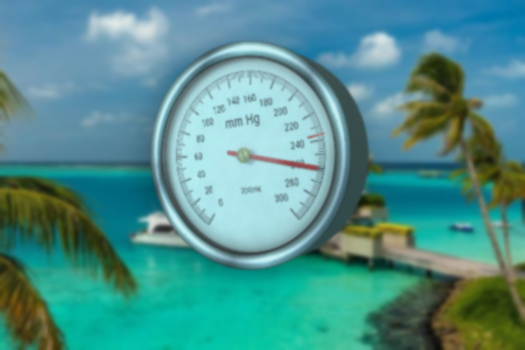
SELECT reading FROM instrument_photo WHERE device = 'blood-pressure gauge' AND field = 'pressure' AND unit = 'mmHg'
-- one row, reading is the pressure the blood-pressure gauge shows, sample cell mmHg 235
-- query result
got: mmHg 260
